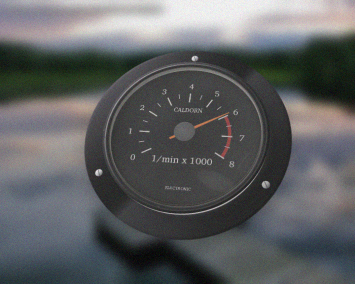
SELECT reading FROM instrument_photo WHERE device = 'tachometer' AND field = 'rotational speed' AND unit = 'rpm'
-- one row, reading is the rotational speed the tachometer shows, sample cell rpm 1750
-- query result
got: rpm 6000
